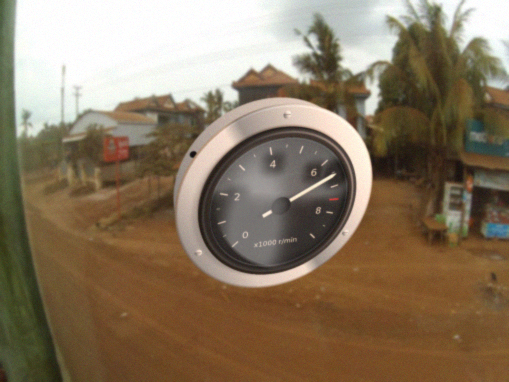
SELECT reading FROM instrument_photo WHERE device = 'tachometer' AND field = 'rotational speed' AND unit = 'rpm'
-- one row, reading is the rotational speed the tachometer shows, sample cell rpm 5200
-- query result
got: rpm 6500
